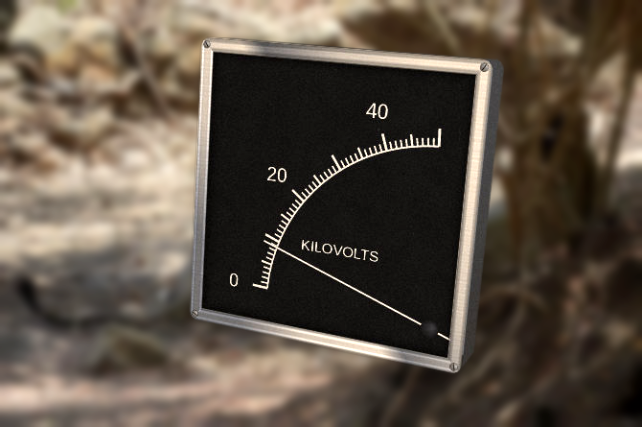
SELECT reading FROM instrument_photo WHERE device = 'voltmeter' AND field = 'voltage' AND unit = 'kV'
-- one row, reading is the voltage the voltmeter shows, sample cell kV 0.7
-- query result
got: kV 9
